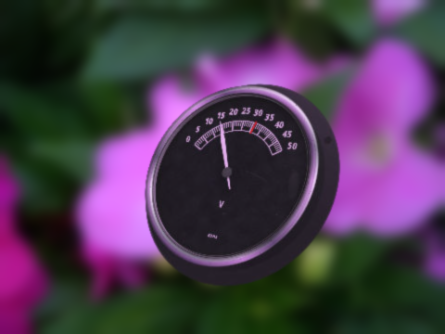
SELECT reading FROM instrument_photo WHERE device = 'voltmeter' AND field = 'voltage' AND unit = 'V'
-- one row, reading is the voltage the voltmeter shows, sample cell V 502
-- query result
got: V 15
